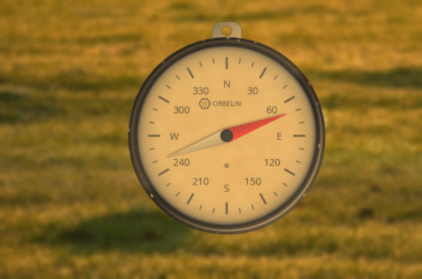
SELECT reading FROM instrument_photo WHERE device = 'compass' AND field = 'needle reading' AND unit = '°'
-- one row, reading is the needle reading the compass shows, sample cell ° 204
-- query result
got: ° 70
